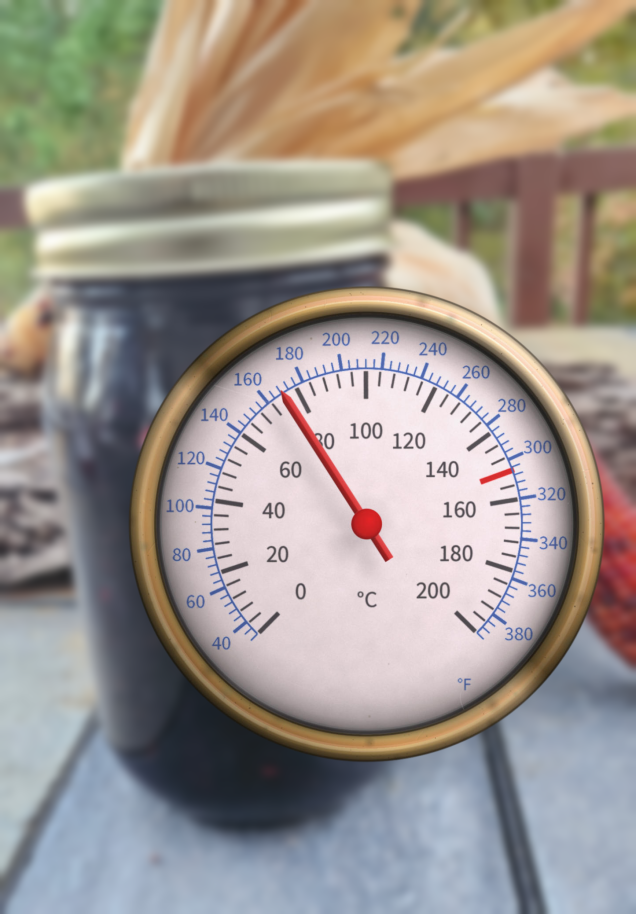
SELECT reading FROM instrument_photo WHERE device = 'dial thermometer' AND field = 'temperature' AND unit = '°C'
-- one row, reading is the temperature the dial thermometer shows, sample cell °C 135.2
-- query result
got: °C 76
